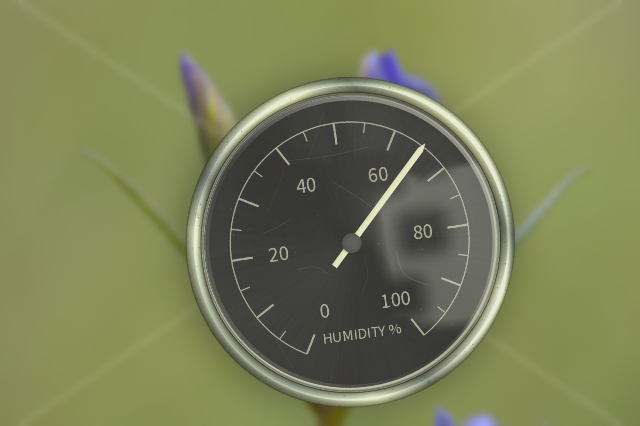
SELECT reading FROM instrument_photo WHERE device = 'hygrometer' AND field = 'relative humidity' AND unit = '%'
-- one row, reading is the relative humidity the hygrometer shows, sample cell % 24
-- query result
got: % 65
